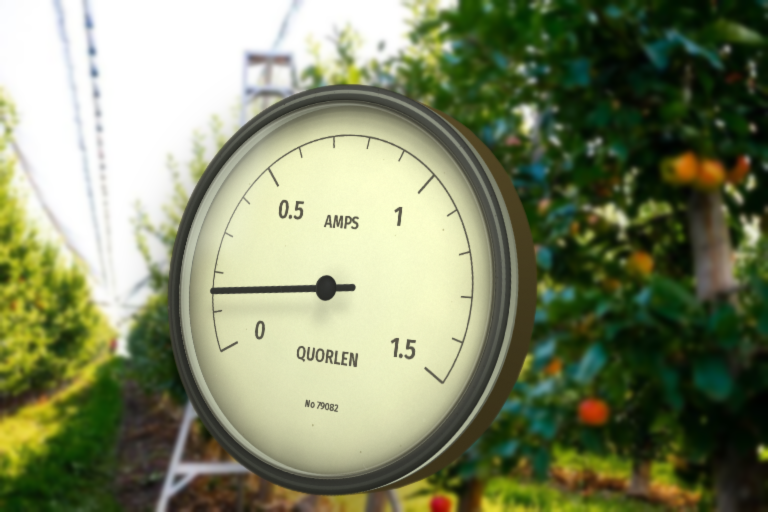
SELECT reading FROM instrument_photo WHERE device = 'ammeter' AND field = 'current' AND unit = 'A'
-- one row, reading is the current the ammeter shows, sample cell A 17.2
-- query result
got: A 0.15
